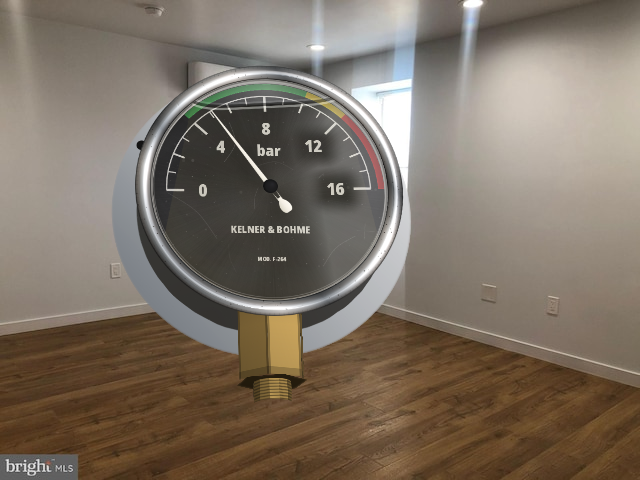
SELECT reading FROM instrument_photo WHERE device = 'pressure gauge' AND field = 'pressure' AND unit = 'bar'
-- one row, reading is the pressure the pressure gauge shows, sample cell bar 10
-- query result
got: bar 5
